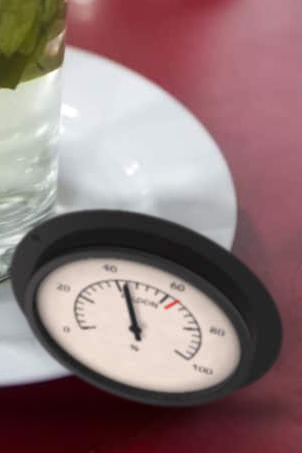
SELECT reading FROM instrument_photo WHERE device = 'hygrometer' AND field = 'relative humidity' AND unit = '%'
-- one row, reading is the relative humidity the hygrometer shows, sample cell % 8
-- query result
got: % 44
